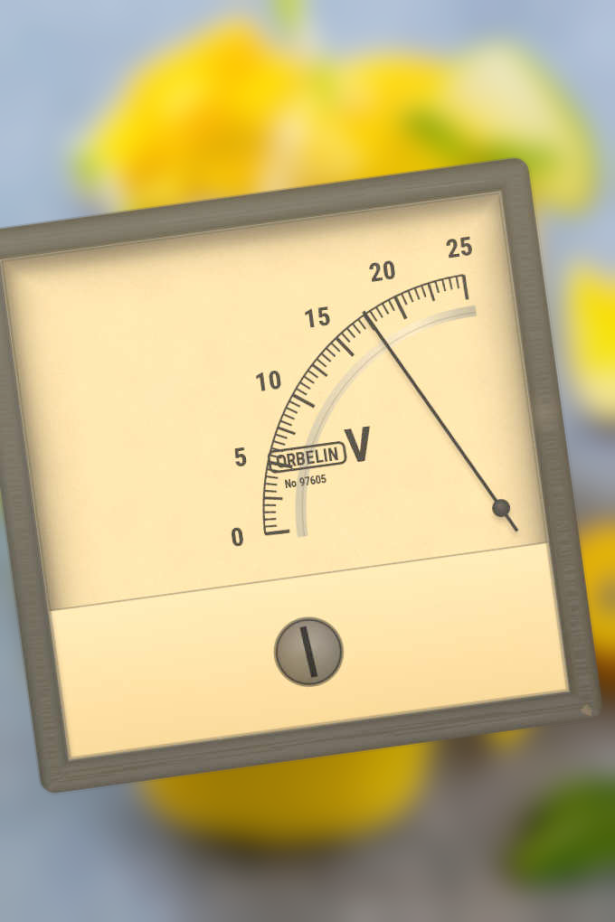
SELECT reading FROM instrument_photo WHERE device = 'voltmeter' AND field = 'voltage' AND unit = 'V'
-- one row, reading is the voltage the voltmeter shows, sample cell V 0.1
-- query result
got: V 17.5
